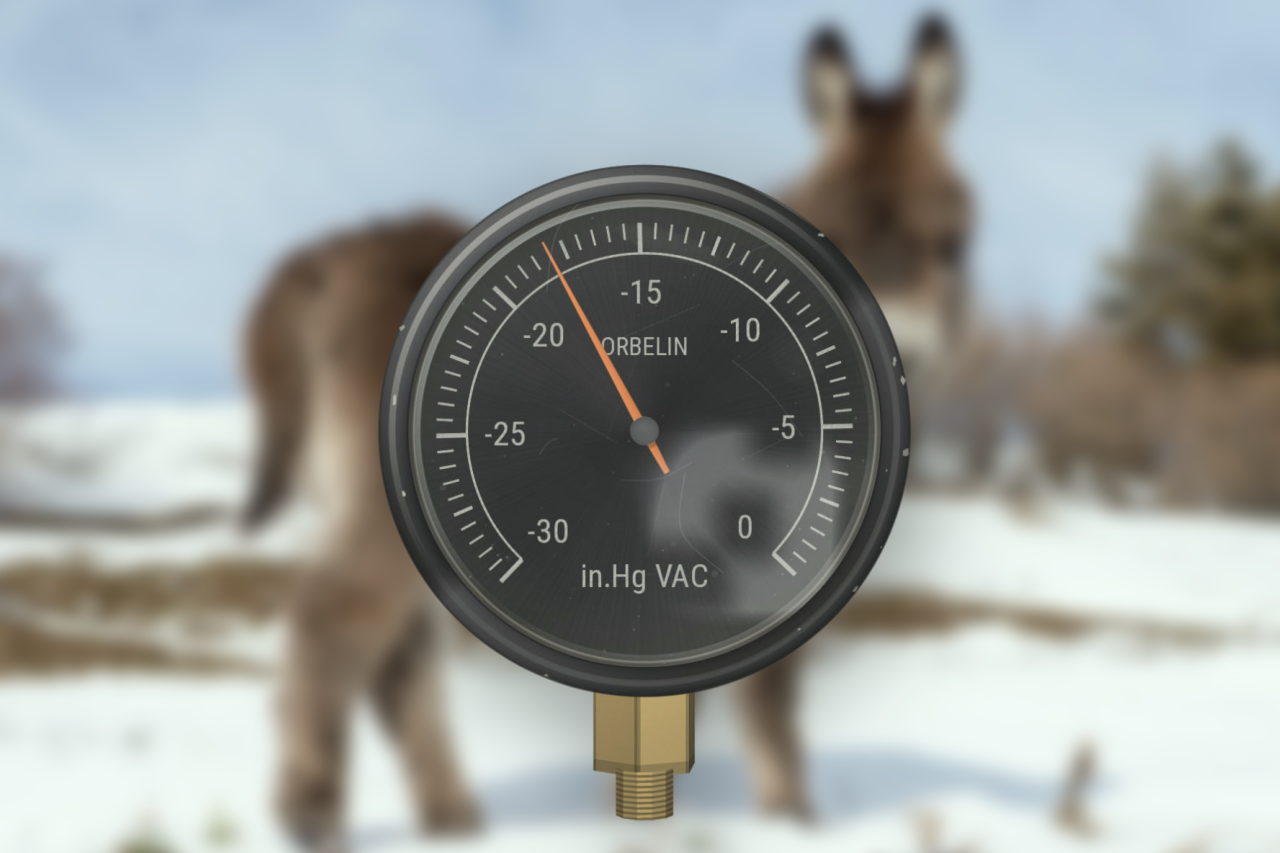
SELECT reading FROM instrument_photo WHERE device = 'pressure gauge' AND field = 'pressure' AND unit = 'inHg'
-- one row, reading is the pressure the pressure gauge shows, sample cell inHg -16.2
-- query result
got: inHg -18
